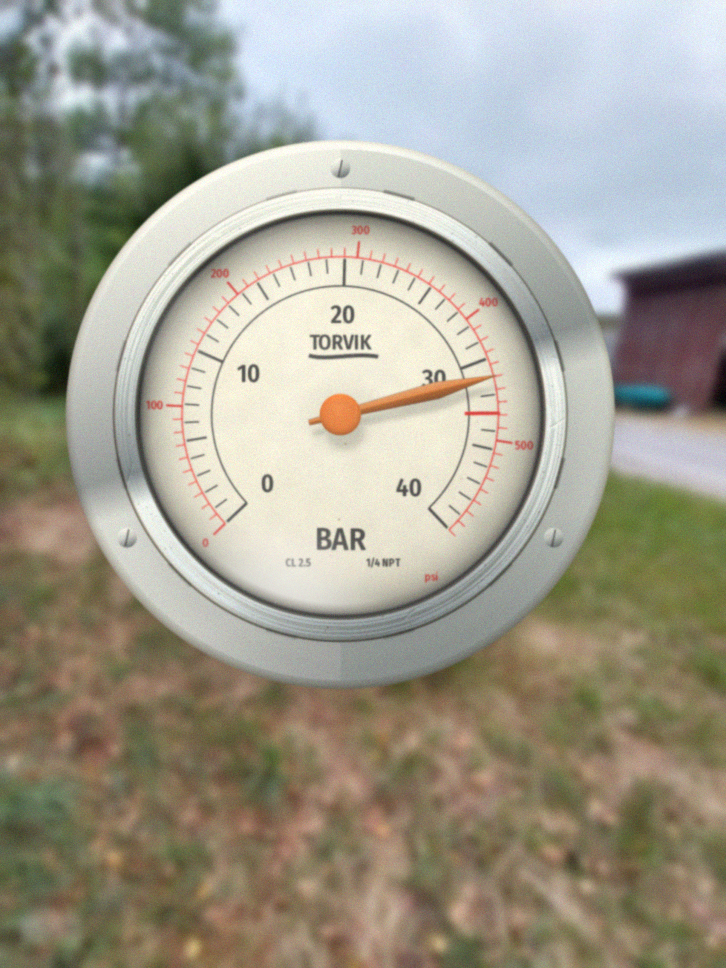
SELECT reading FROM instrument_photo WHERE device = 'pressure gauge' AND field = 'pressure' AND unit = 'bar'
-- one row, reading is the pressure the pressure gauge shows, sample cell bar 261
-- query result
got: bar 31
